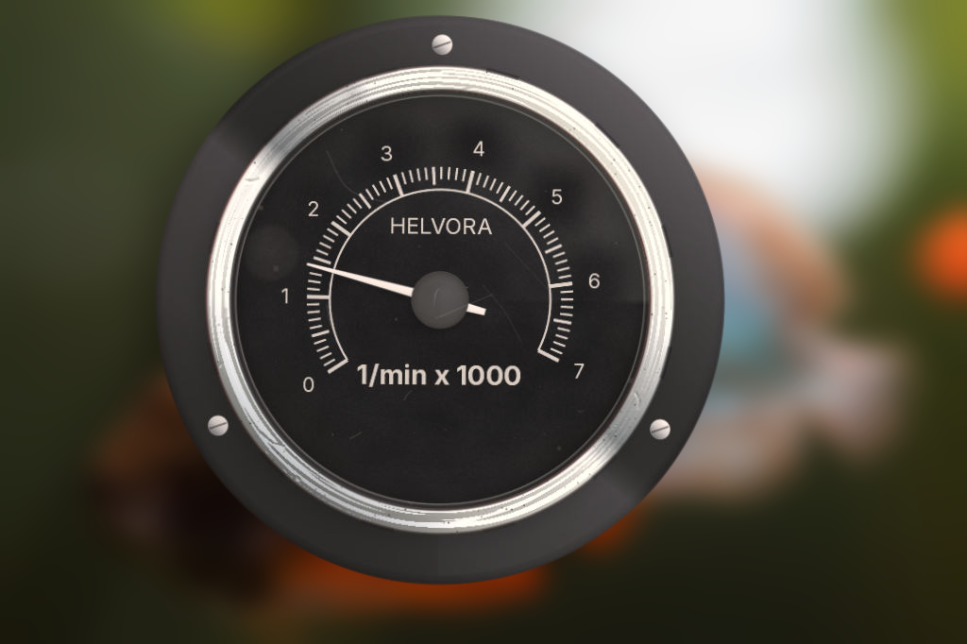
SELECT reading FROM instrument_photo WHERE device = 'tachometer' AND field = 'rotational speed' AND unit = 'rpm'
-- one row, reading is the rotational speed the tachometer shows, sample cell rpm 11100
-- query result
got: rpm 1400
